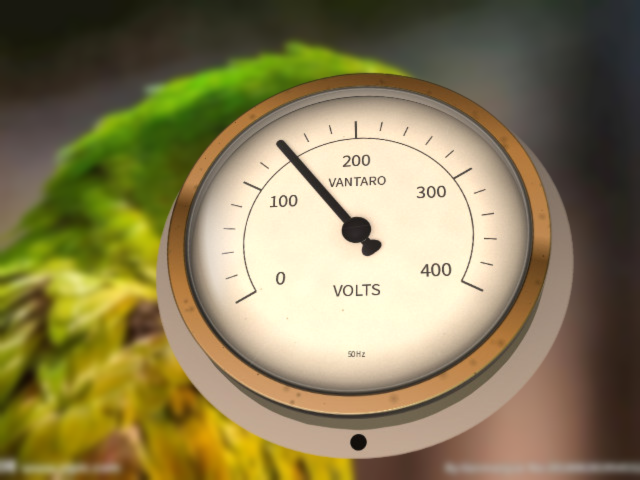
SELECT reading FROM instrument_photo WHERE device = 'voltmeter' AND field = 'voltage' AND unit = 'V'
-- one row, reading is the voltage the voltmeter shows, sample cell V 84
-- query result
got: V 140
